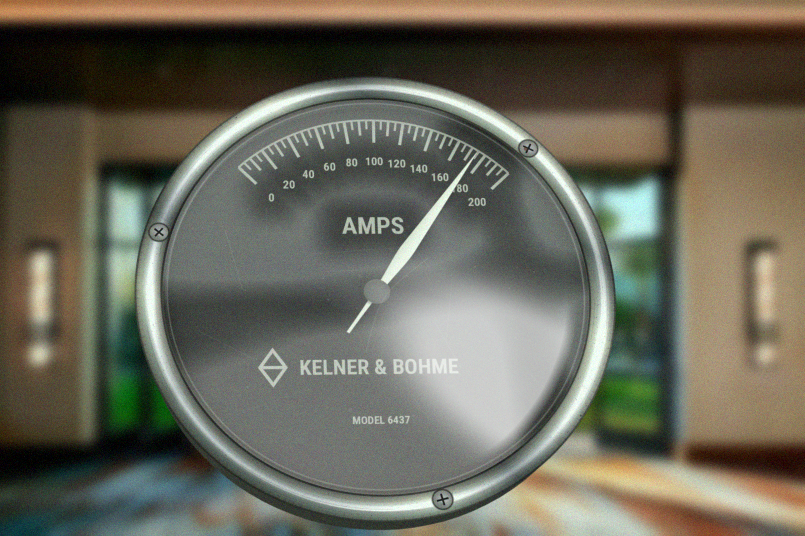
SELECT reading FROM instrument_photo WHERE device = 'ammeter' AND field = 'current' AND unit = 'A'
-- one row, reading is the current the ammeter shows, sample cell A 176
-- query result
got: A 175
